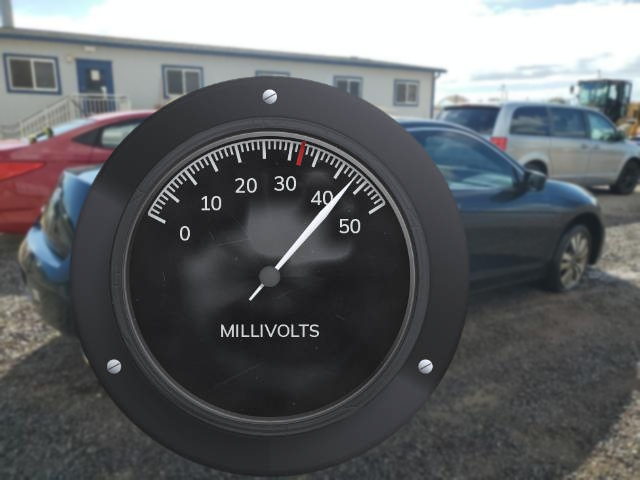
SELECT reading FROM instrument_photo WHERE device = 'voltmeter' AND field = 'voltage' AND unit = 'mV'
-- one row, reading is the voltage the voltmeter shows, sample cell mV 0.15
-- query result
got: mV 43
